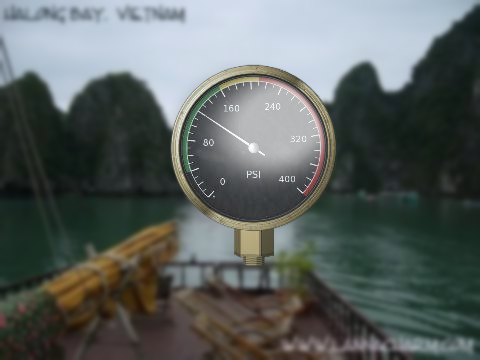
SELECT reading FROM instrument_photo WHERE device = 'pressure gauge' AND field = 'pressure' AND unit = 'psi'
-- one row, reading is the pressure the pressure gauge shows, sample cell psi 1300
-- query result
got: psi 120
